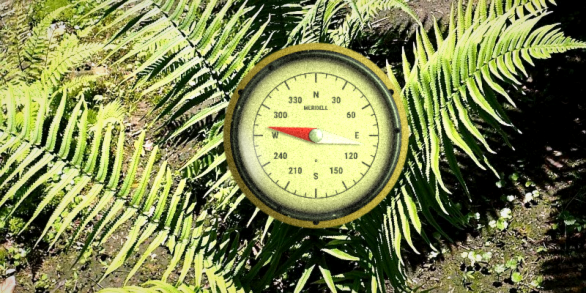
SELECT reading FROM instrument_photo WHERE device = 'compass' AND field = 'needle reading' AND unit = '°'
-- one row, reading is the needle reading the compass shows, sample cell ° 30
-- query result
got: ° 280
